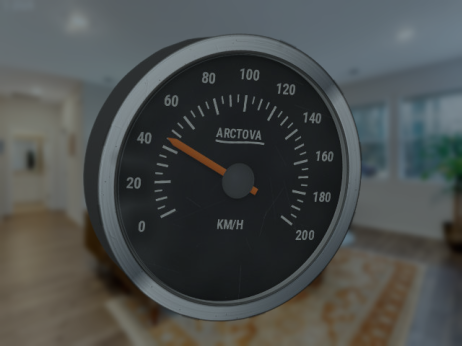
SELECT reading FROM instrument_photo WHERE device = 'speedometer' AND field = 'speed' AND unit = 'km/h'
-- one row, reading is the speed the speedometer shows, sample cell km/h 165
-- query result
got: km/h 45
